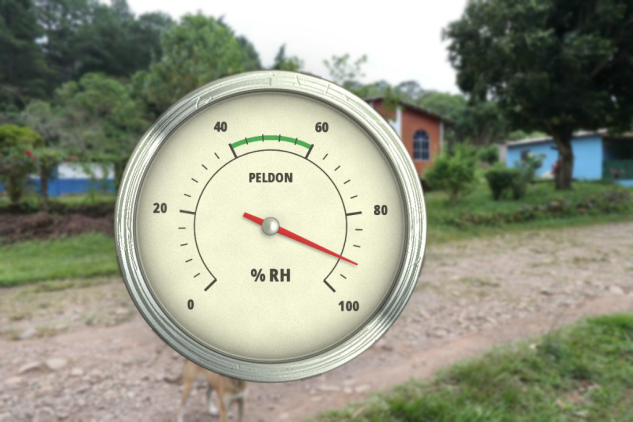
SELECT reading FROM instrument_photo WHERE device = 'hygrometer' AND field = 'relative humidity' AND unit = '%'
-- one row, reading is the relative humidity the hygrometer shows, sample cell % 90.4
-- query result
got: % 92
